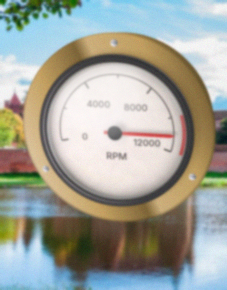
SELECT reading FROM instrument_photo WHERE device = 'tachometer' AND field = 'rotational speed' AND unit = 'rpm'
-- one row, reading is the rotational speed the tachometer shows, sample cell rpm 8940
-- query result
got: rpm 11000
